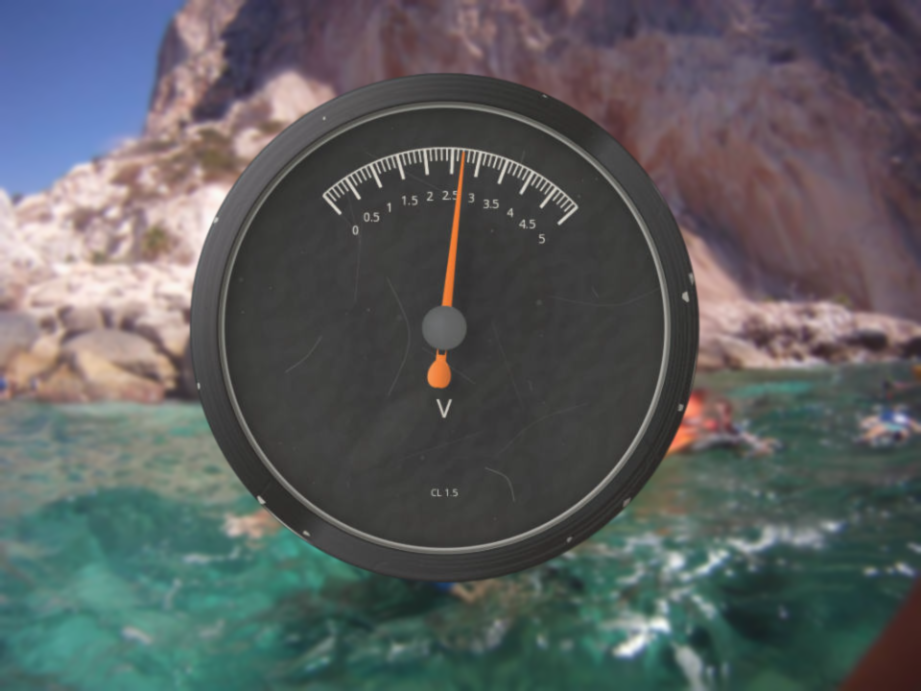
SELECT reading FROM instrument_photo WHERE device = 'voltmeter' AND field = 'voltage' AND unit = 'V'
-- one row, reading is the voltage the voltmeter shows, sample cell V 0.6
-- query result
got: V 2.7
